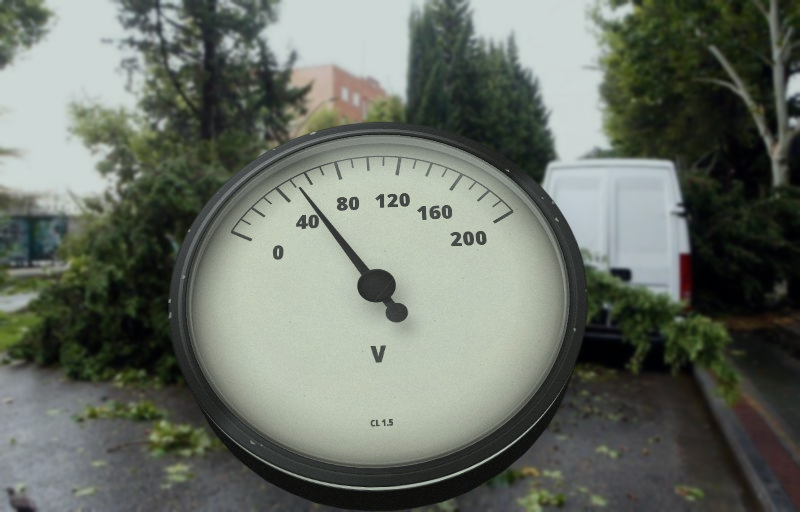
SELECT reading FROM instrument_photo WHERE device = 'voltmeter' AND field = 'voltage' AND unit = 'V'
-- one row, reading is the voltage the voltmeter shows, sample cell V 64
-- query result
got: V 50
